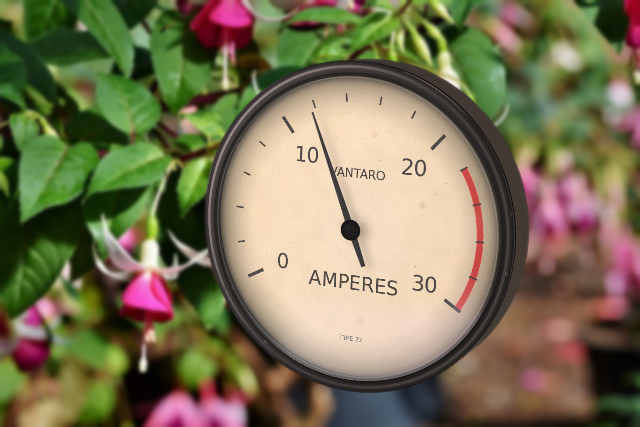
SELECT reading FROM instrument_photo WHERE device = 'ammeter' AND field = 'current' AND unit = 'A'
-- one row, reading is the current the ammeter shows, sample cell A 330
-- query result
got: A 12
